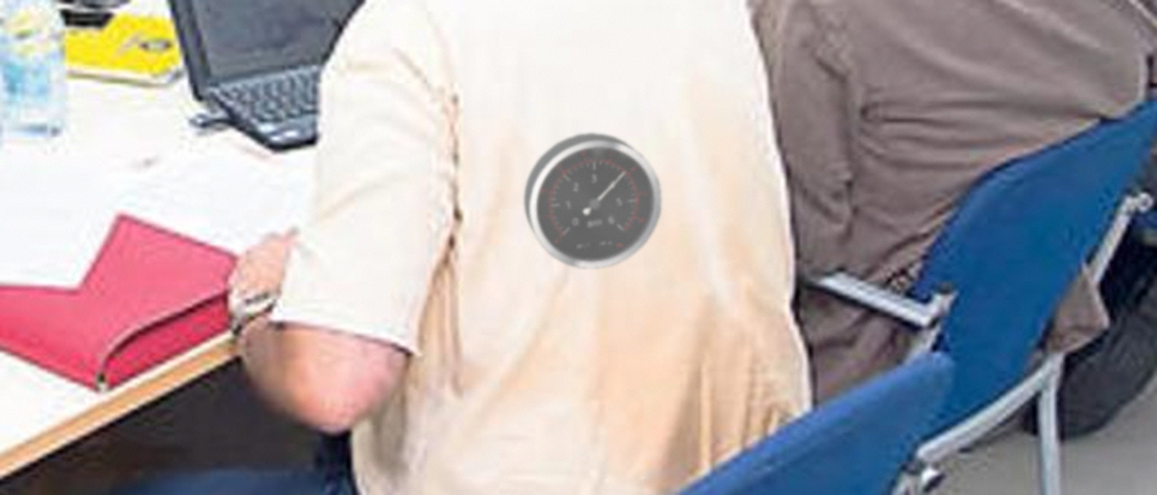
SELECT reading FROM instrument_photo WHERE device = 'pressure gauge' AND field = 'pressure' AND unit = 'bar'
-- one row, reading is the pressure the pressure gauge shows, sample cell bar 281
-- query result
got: bar 4
